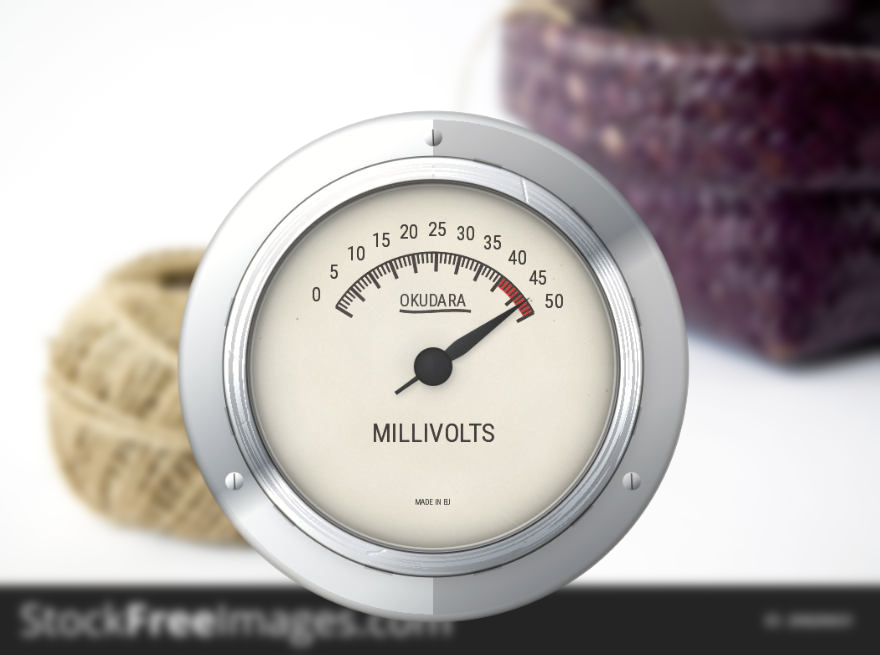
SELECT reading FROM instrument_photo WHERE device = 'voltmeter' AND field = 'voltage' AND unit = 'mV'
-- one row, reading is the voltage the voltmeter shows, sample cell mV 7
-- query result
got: mV 47
